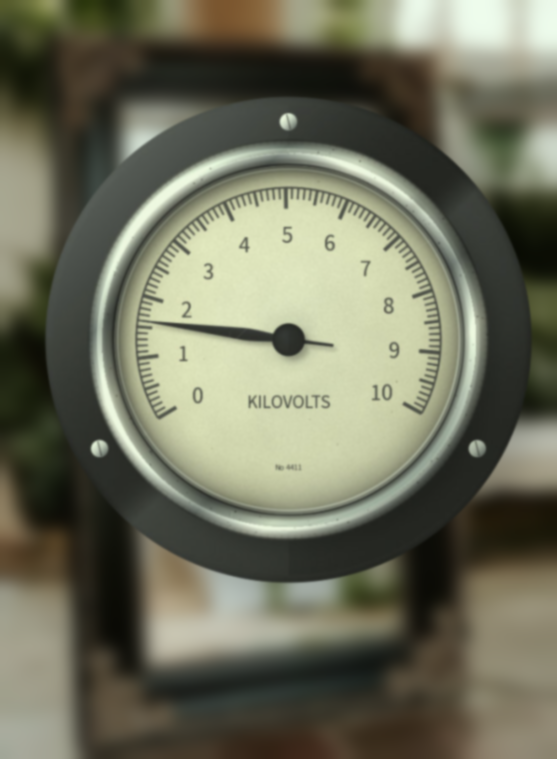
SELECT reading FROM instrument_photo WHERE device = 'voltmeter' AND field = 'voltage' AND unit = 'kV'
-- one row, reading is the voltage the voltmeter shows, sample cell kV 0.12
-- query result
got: kV 1.6
